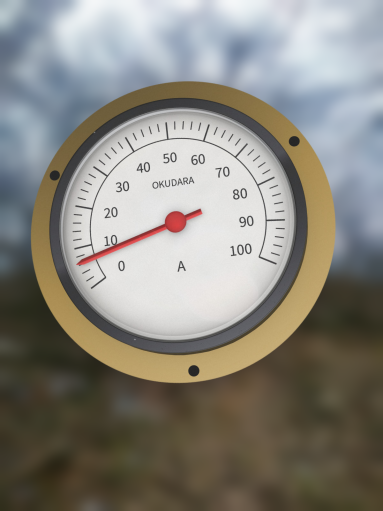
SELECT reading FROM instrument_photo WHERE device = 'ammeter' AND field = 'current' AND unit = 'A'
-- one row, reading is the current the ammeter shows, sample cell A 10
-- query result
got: A 6
